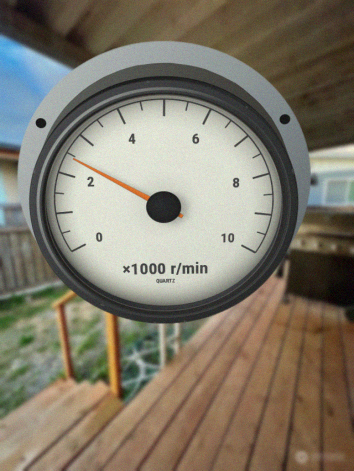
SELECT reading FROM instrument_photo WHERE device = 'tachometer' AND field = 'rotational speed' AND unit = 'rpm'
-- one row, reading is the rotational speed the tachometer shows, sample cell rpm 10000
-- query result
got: rpm 2500
